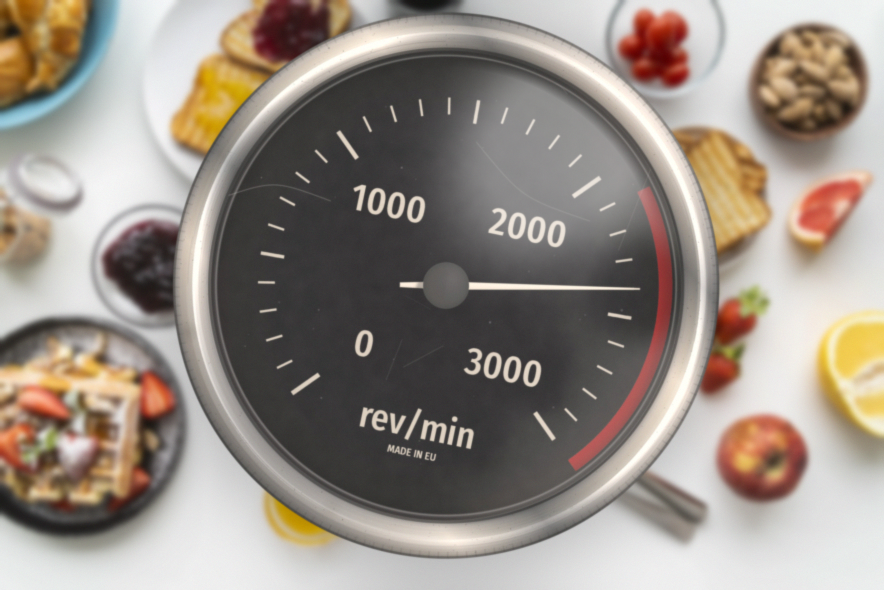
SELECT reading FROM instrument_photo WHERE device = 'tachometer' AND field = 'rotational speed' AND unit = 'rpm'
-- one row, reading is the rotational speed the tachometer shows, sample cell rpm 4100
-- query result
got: rpm 2400
